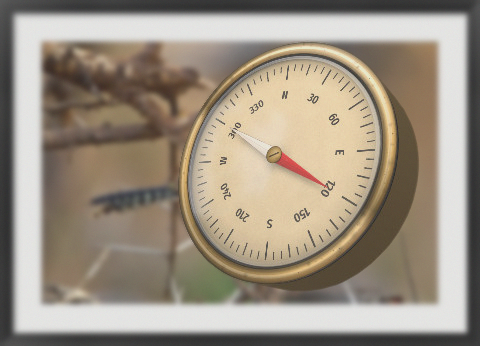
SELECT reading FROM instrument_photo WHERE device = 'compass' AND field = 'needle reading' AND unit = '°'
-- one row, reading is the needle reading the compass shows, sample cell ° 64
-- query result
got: ° 120
